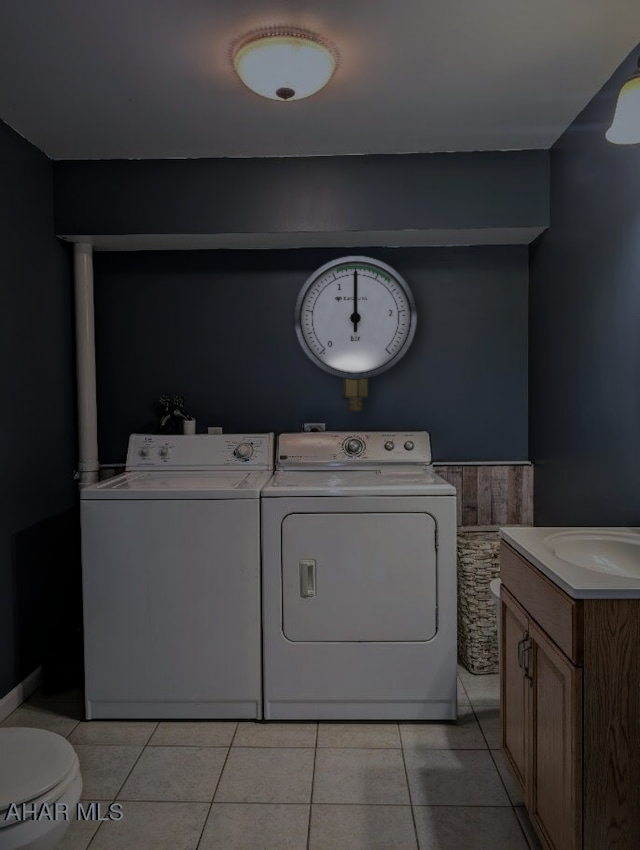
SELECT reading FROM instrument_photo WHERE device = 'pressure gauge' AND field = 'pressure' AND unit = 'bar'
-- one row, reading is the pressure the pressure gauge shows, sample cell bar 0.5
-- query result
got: bar 1.25
